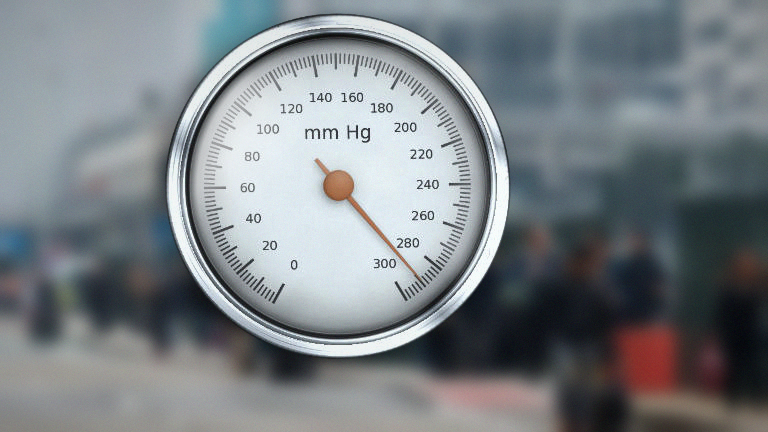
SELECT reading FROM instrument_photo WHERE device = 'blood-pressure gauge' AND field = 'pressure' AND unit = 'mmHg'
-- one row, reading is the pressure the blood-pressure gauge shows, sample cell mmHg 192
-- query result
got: mmHg 290
